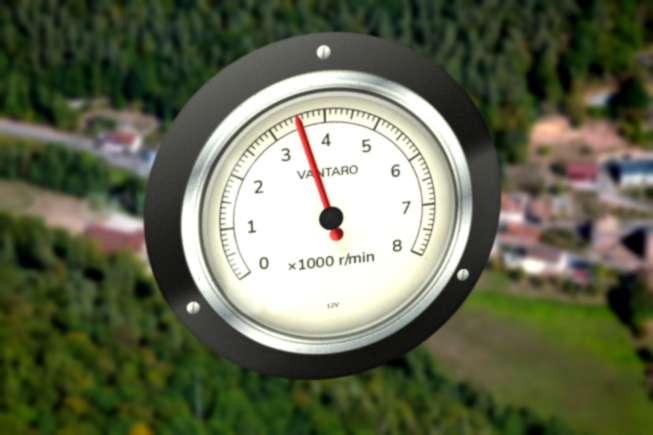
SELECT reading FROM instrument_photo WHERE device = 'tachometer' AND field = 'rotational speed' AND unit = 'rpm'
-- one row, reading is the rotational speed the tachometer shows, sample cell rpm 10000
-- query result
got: rpm 3500
